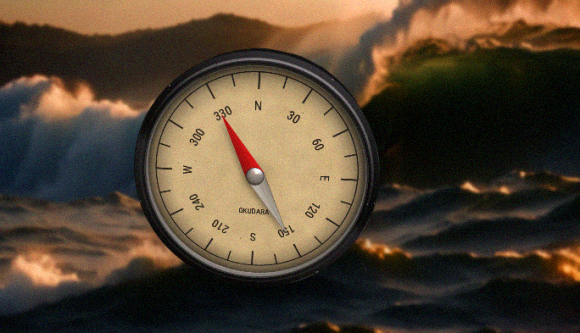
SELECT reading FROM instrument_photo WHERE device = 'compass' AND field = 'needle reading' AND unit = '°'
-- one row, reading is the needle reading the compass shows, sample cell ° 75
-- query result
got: ° 330
